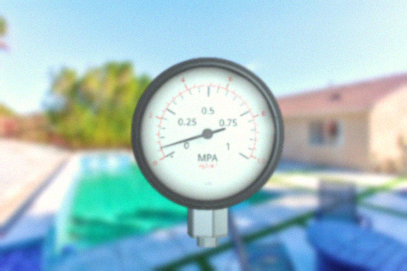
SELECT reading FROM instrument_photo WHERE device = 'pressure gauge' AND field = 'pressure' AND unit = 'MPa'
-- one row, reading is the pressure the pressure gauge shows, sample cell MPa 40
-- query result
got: MPa 0.05
